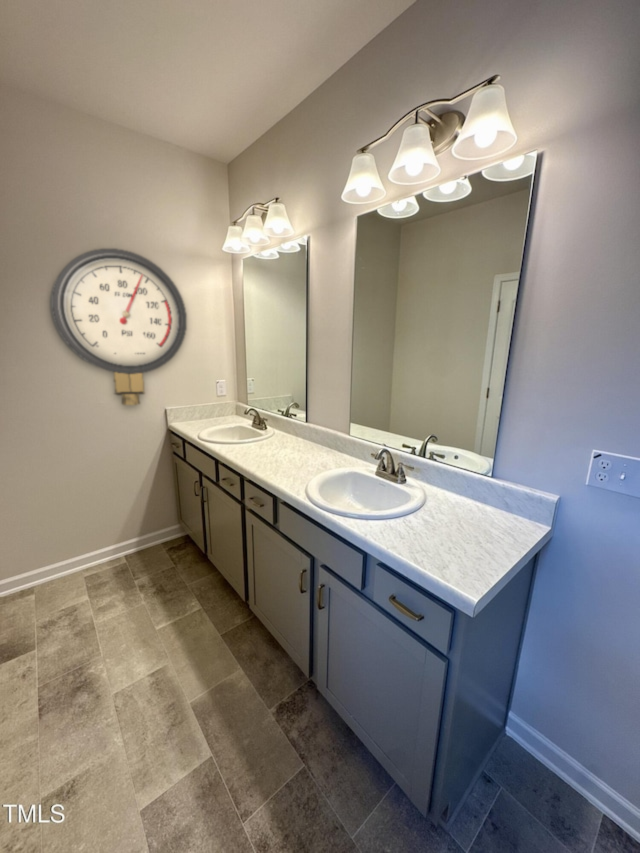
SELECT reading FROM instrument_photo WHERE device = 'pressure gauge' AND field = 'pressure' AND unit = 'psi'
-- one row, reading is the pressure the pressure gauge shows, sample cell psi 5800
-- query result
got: psi 95
